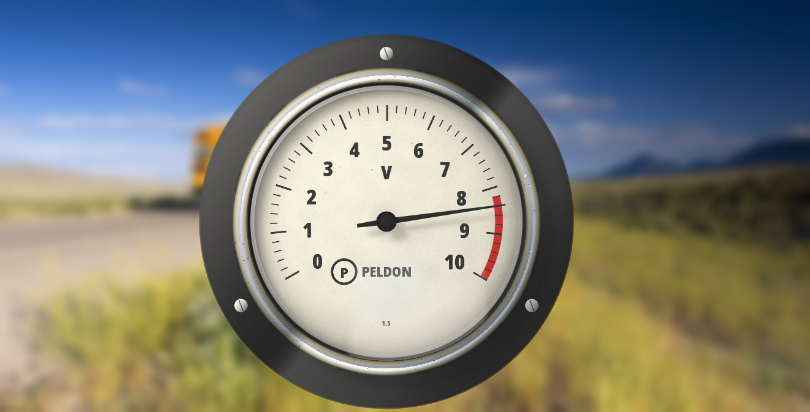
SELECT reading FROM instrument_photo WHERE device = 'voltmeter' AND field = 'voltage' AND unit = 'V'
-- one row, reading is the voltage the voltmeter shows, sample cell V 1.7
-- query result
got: V 8.4
